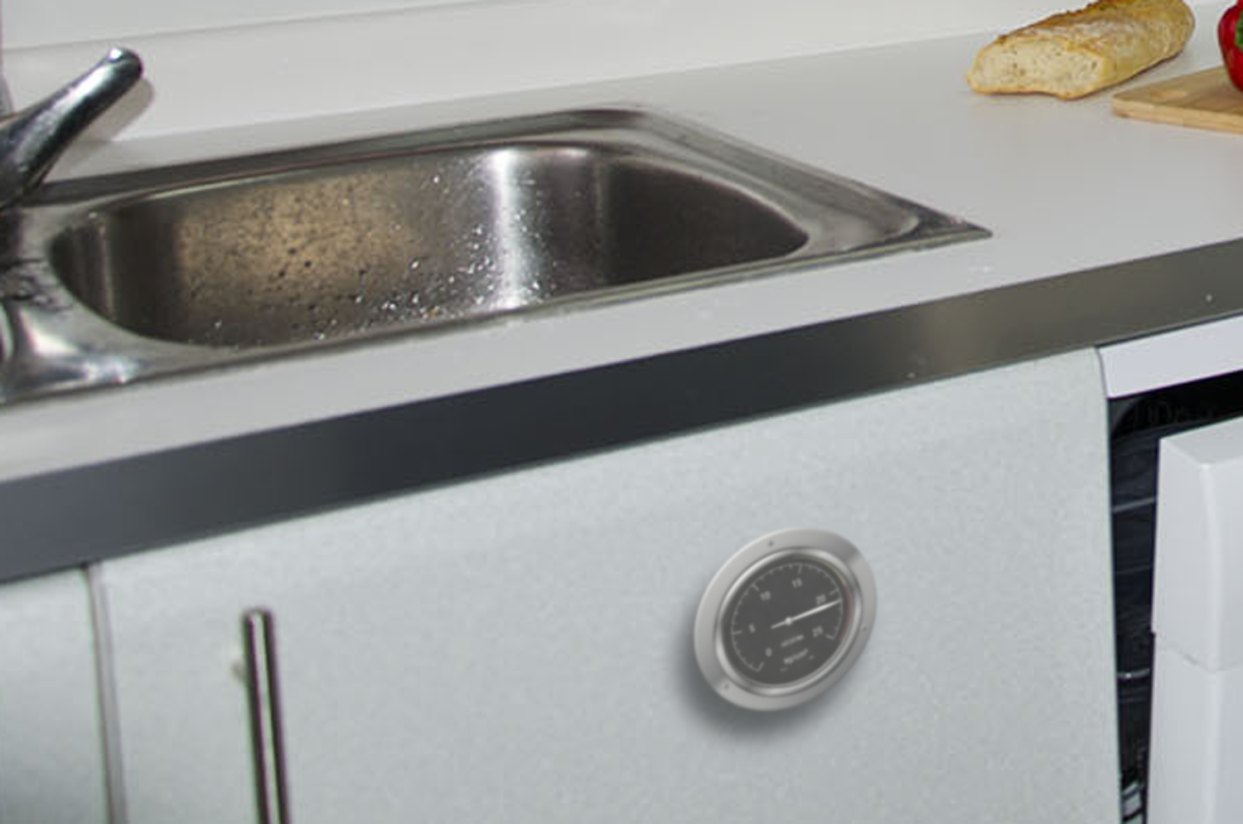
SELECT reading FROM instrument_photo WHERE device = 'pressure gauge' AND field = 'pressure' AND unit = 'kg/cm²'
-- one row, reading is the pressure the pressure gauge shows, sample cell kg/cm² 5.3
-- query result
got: kg/cm² 21
